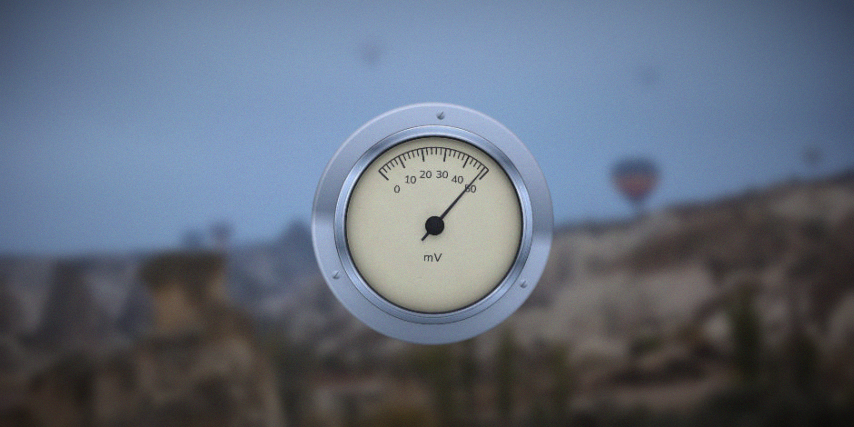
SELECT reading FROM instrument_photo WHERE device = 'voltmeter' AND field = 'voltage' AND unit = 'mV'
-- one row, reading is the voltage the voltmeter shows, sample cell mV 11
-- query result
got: mV 48
